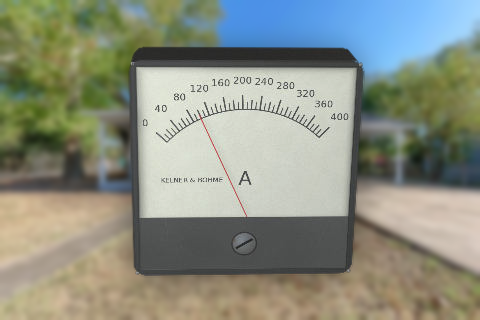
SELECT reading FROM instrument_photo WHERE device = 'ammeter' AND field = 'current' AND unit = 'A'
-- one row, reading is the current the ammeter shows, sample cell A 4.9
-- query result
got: A 100
